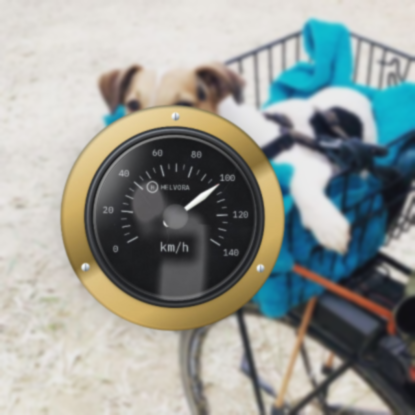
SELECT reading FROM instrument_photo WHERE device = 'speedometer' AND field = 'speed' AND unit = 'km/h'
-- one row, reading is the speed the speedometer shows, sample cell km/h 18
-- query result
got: km/h 100
